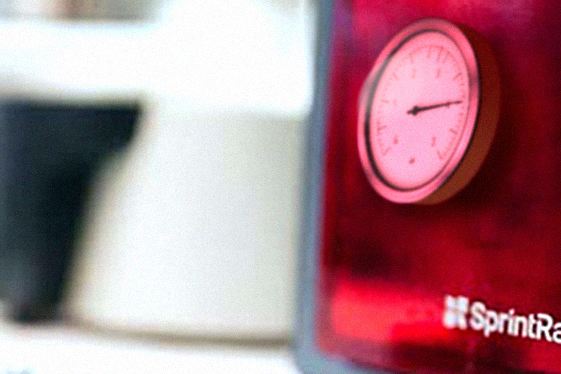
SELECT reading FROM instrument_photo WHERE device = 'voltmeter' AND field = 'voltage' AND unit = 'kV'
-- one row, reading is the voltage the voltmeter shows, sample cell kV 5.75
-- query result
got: kV 4
